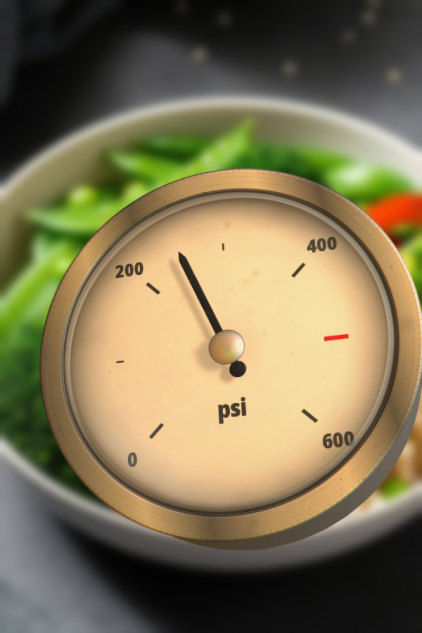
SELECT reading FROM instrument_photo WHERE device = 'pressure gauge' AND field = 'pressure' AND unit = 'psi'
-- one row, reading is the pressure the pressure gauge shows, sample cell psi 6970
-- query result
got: psi 250
